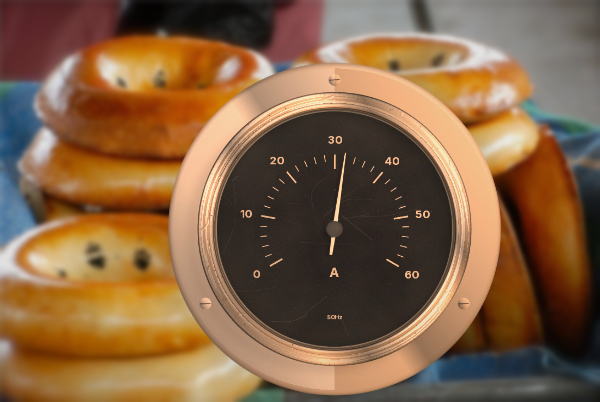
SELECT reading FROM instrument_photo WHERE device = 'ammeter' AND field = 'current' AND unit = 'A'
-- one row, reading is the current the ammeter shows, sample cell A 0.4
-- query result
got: A 32
